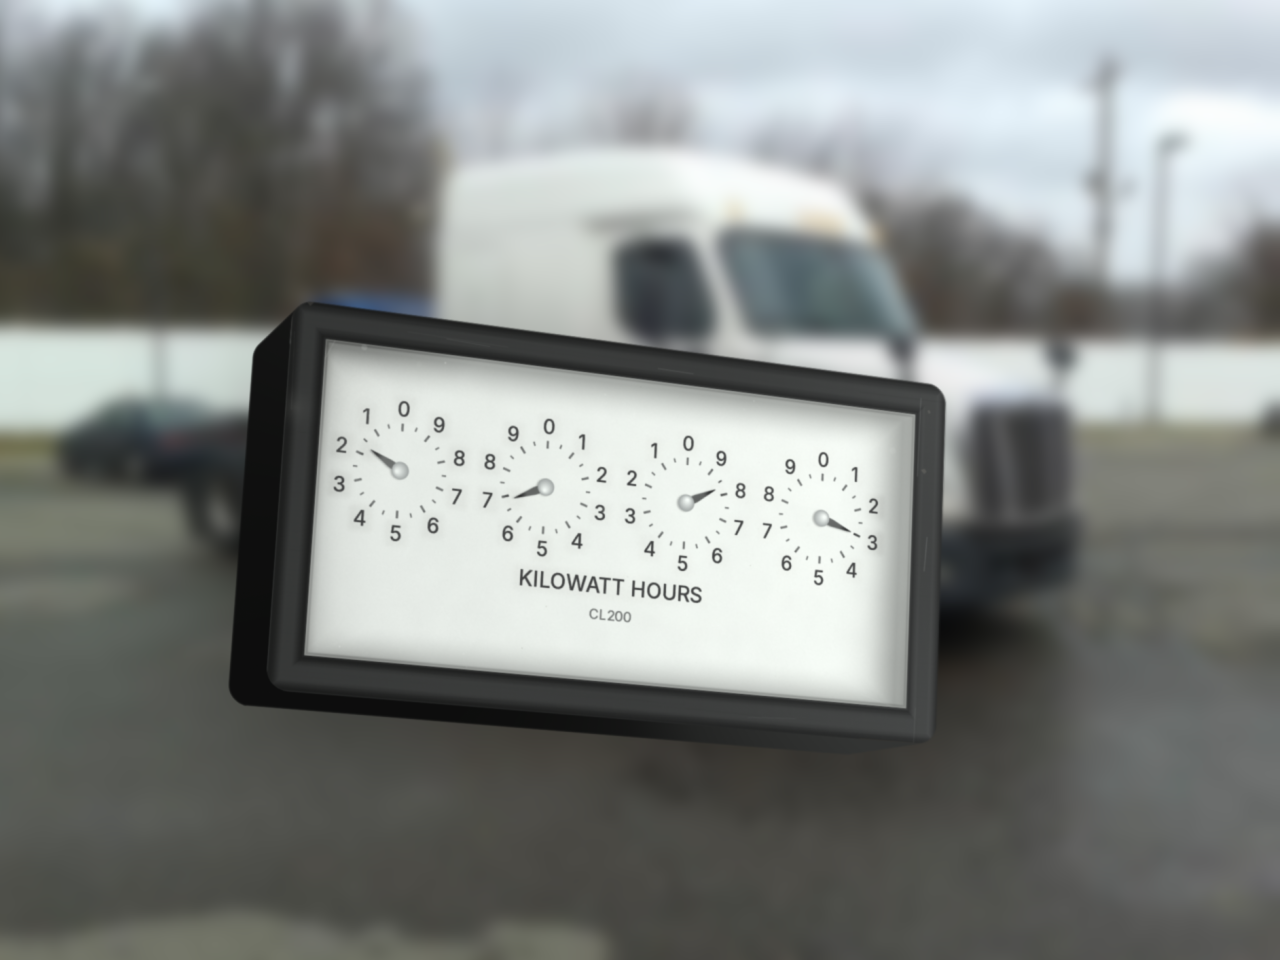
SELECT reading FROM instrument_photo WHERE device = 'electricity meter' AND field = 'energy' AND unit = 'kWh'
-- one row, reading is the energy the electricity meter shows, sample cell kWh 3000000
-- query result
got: kWh 1683
